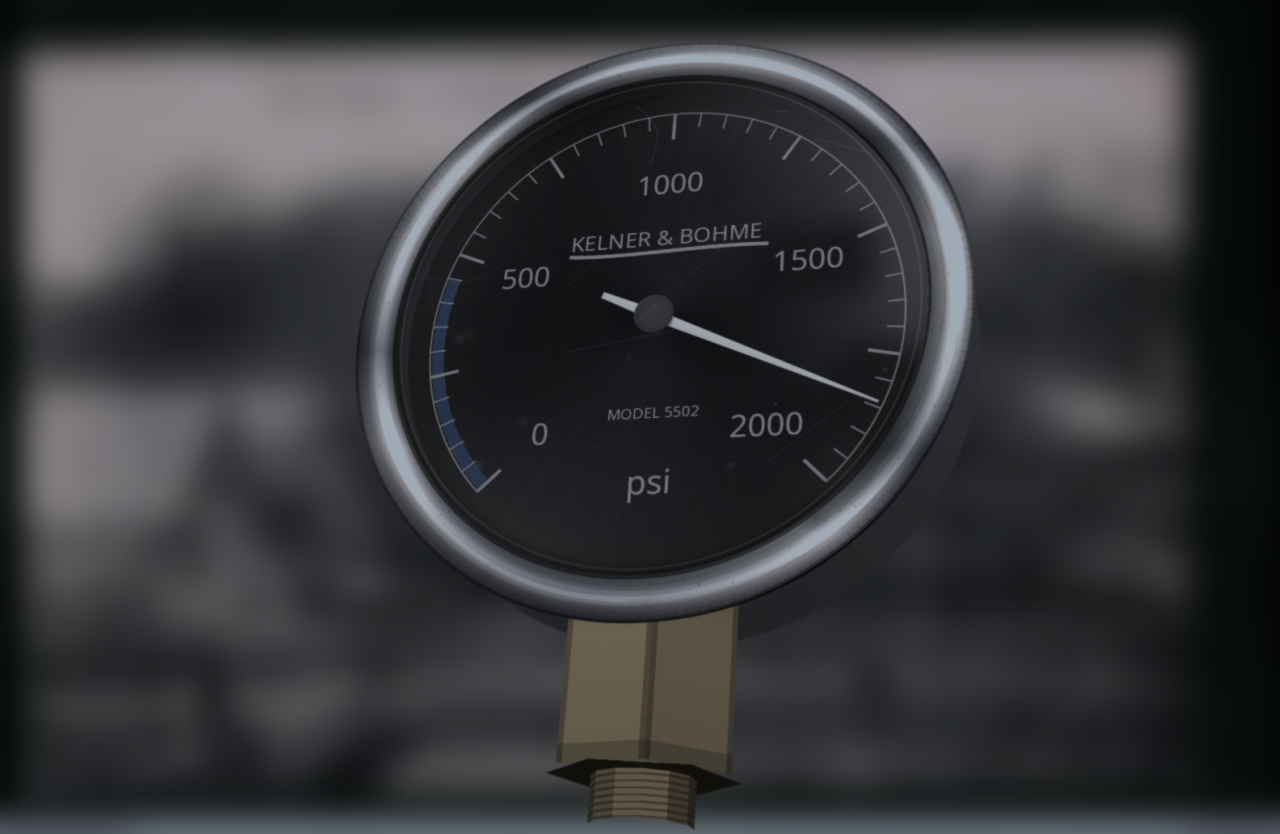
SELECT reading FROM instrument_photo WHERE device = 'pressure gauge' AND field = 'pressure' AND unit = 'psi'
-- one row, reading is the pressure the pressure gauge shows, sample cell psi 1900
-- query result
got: psi 1850
